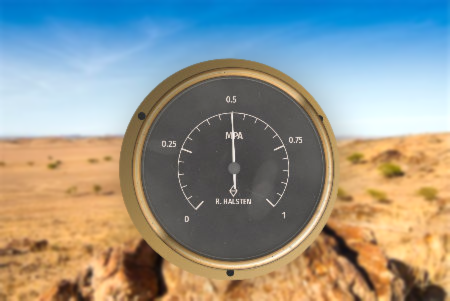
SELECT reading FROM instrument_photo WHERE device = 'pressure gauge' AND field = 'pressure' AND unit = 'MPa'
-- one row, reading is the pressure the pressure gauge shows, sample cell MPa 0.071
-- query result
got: MPa 0.5
